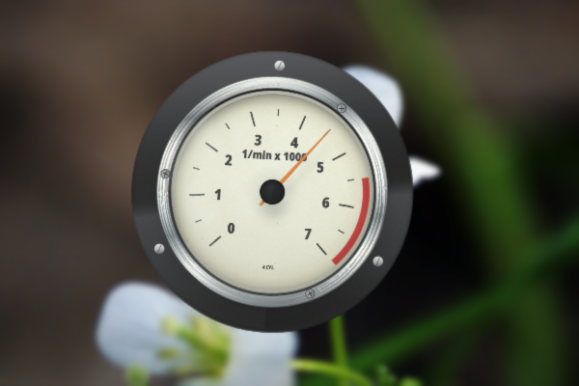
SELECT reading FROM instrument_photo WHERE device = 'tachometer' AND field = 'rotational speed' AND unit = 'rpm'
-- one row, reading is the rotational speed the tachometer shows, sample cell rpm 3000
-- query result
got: rpm 4500
